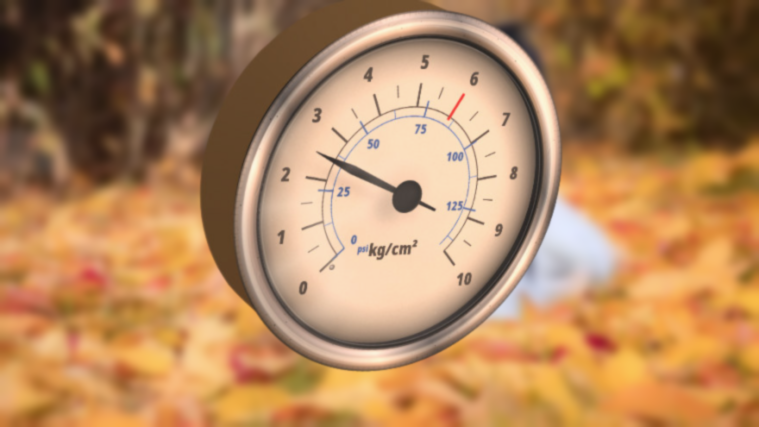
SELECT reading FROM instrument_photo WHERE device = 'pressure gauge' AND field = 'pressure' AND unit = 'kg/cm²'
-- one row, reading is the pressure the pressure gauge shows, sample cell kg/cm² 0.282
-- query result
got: kg/cm² 2.5
